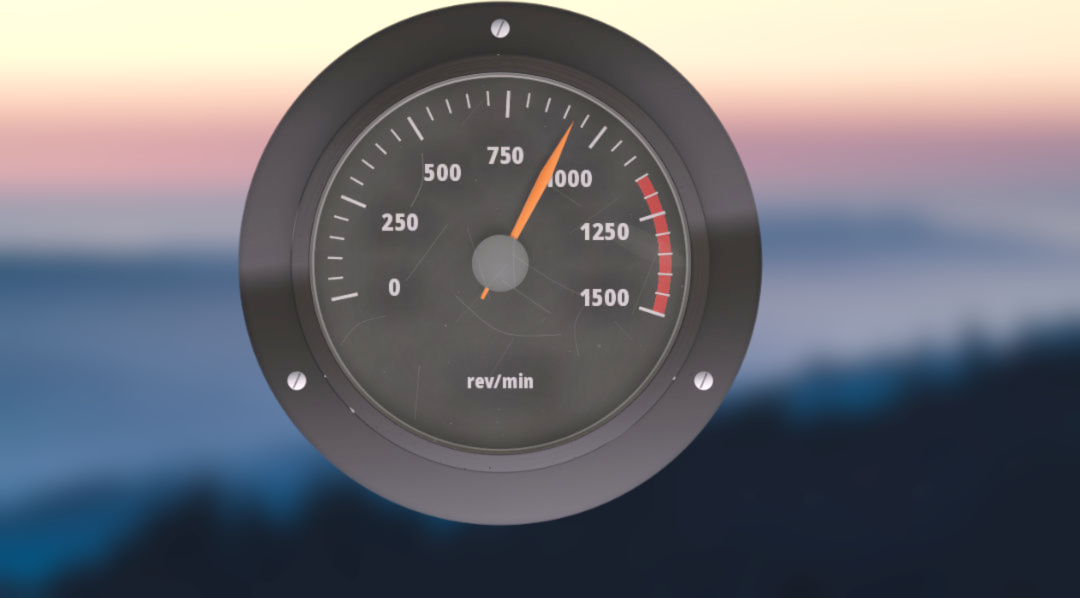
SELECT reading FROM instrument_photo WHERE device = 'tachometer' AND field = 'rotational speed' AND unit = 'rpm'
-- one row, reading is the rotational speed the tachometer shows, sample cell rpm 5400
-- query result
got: rpm 925
